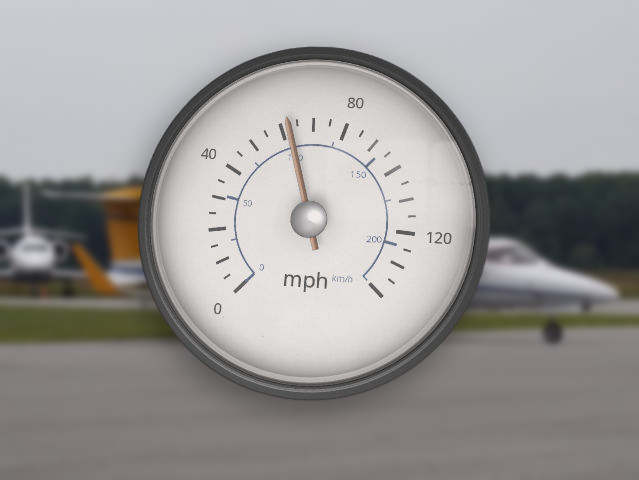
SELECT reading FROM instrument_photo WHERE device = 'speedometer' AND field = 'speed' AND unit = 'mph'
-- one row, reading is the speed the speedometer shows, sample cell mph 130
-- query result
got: mph 62.5
